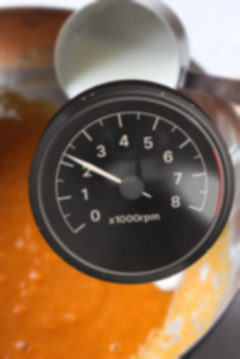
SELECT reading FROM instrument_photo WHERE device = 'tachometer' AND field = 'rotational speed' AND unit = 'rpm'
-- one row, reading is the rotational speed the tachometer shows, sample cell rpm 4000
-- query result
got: rpm 2250
